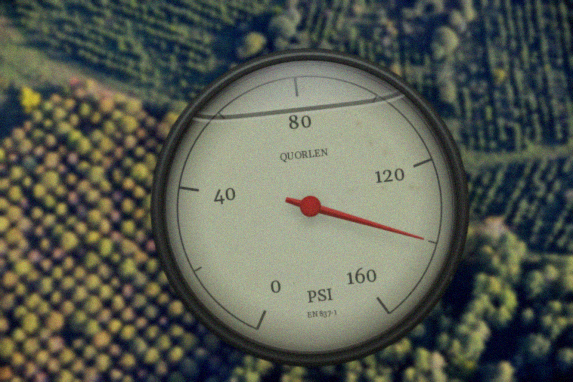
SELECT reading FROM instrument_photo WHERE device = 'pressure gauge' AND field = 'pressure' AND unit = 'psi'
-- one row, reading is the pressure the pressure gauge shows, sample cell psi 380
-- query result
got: psi 140
